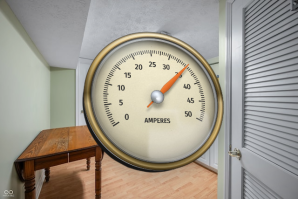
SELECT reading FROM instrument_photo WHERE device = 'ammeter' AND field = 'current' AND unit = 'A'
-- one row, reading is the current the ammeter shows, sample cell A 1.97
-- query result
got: A 35
